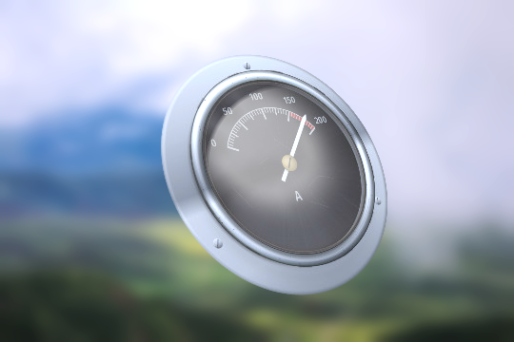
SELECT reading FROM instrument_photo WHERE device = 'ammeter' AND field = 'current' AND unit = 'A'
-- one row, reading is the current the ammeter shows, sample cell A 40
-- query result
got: A 175
